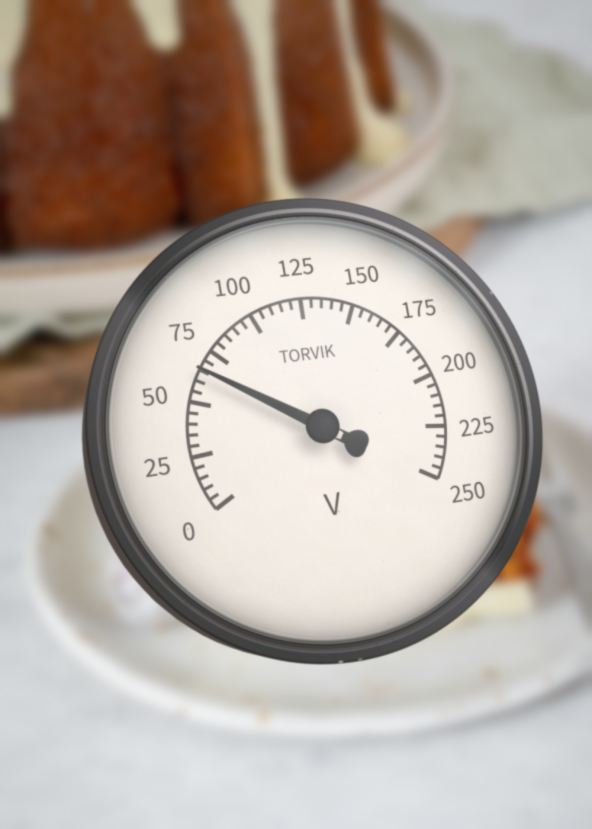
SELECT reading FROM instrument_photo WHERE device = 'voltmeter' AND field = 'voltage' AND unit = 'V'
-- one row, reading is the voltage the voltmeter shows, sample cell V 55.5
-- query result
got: V 65
